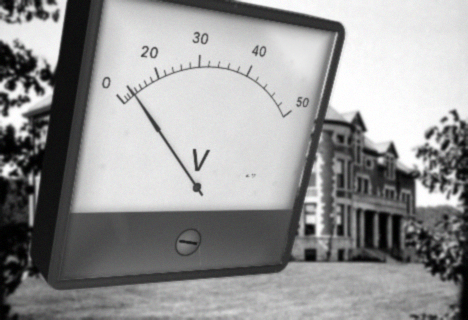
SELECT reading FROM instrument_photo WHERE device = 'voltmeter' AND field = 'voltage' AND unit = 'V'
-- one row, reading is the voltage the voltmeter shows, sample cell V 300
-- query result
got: V 10
